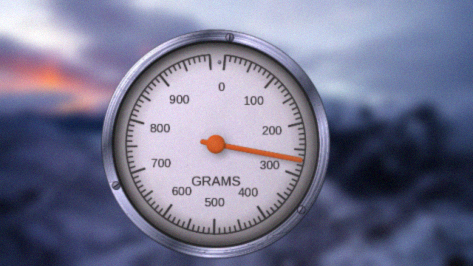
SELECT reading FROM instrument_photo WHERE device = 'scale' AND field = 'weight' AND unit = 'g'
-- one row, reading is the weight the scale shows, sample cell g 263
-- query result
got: g 270
